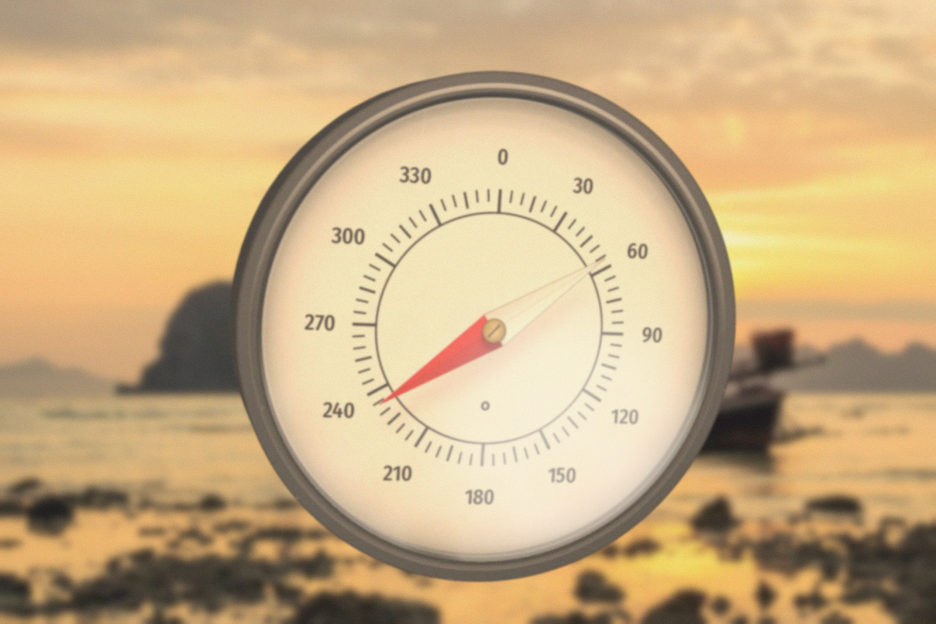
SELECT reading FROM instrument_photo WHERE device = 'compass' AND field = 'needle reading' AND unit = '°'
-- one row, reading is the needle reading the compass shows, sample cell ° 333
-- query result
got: ° 235
